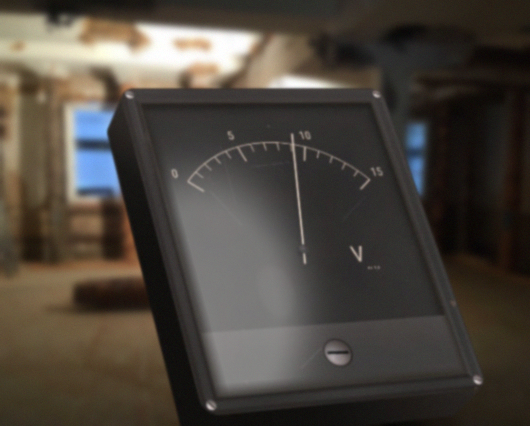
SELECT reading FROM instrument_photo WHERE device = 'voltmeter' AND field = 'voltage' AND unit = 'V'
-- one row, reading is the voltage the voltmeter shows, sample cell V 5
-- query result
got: V 9
